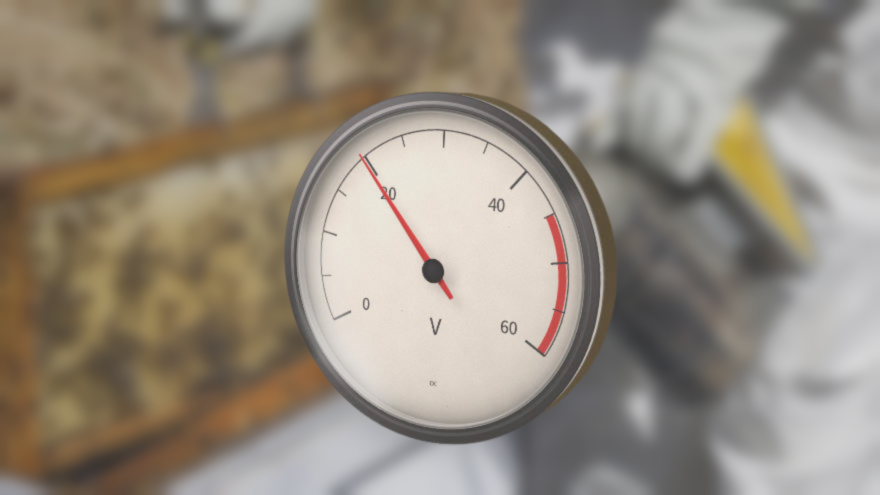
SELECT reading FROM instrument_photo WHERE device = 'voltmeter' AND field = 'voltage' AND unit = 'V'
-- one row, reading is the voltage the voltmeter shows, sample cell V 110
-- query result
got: V 20
